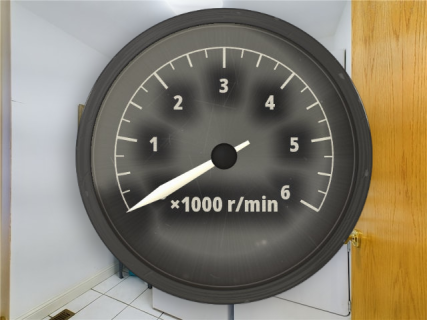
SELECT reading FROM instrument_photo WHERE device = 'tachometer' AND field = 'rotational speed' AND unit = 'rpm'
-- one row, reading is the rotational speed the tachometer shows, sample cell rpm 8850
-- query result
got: rpm 0
